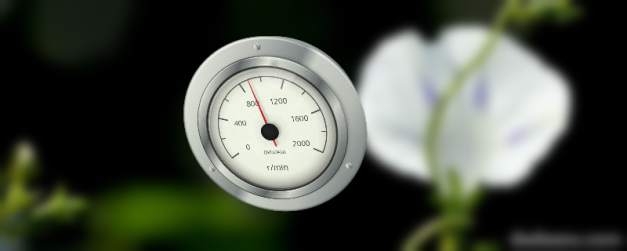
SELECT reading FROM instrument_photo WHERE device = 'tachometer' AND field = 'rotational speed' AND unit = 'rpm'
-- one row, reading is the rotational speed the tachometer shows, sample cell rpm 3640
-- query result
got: rpm 900
